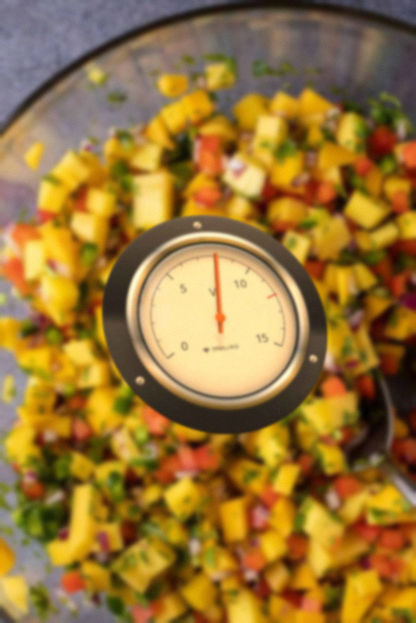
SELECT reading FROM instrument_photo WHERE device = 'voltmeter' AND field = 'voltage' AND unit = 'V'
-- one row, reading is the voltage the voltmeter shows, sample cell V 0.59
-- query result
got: V 8
